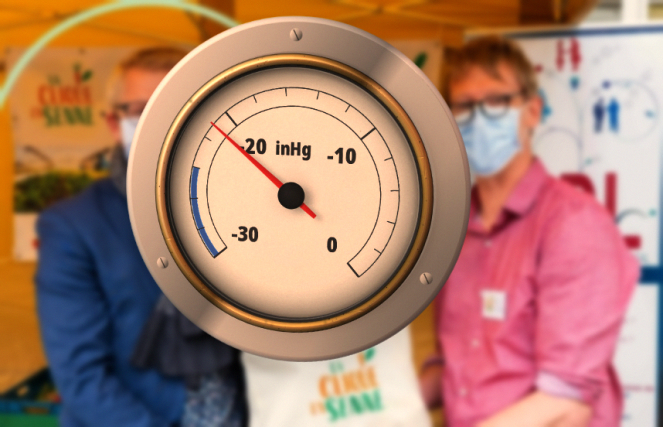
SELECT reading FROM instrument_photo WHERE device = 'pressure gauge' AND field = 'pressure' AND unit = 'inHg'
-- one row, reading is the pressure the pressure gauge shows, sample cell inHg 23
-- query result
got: inHg -21
